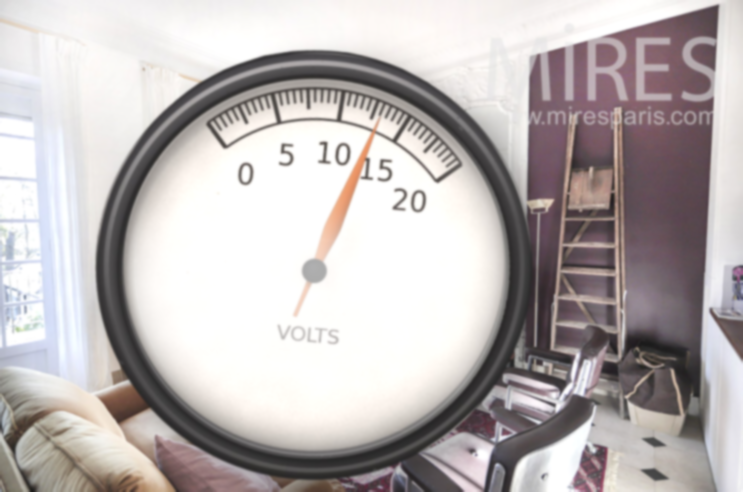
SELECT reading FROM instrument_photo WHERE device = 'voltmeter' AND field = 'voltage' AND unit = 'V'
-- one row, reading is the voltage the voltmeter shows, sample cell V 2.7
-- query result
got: V 13
